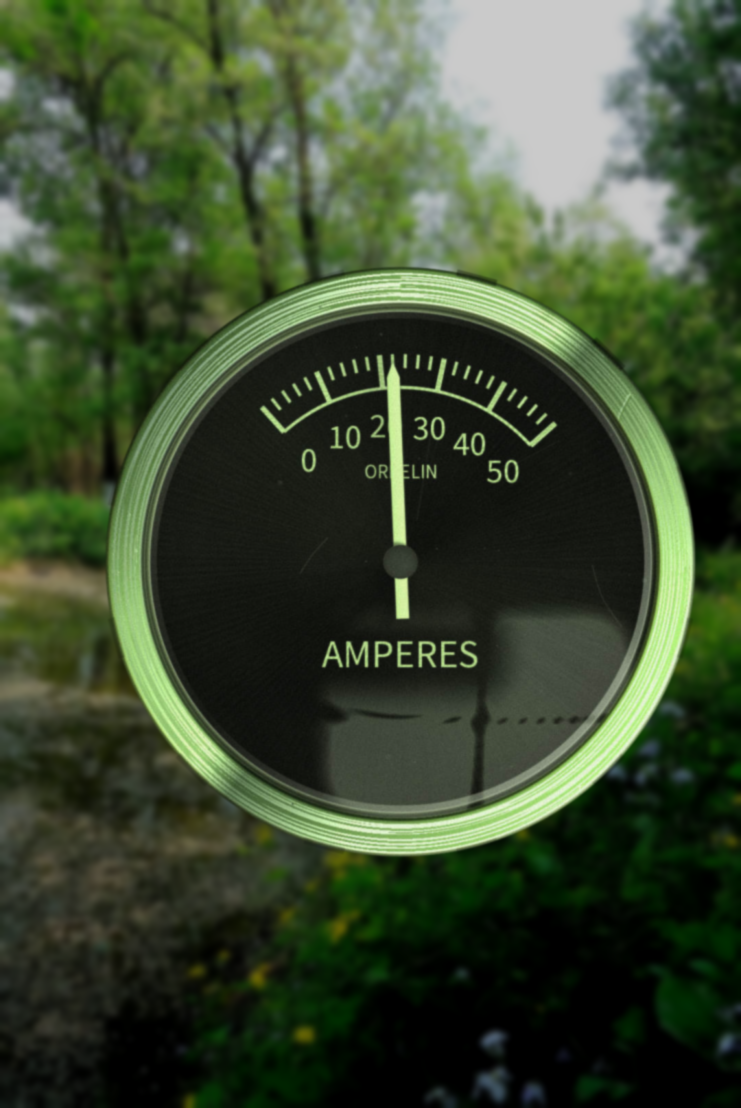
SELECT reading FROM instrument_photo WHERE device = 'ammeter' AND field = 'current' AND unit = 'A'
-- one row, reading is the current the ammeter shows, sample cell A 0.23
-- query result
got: A 22
